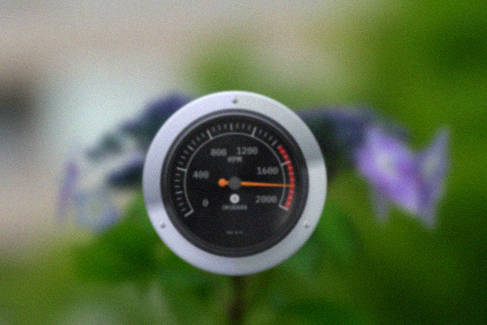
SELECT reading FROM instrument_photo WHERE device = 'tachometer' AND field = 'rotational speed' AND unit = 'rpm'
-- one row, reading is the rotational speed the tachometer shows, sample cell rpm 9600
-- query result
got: rpm 1800
